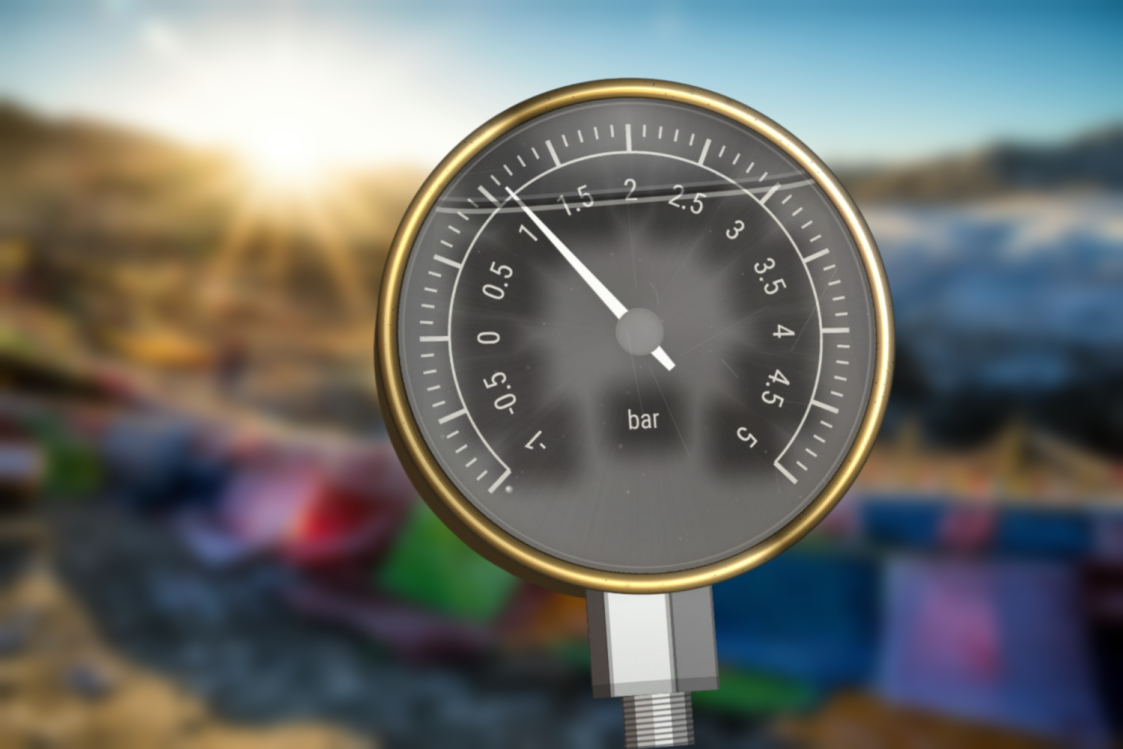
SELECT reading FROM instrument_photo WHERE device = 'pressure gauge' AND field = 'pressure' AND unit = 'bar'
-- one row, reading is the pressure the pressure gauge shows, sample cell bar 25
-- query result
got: bar 1.1
